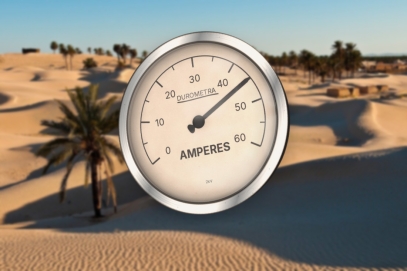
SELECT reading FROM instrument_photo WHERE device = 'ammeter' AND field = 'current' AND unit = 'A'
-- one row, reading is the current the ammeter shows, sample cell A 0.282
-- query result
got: A 45
